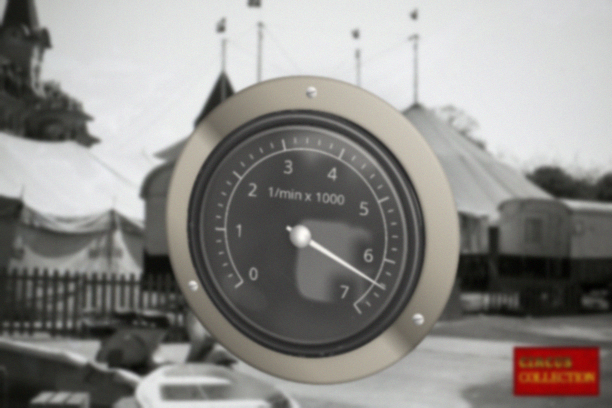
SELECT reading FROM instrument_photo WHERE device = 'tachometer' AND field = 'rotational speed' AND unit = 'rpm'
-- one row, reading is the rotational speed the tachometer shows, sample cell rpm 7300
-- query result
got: rpm 6400
